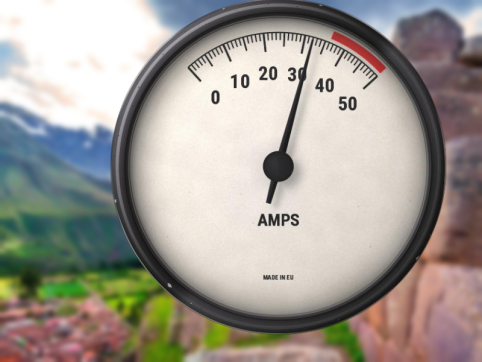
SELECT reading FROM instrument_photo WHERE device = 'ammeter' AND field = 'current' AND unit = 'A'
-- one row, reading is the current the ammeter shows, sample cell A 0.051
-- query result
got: A 32
